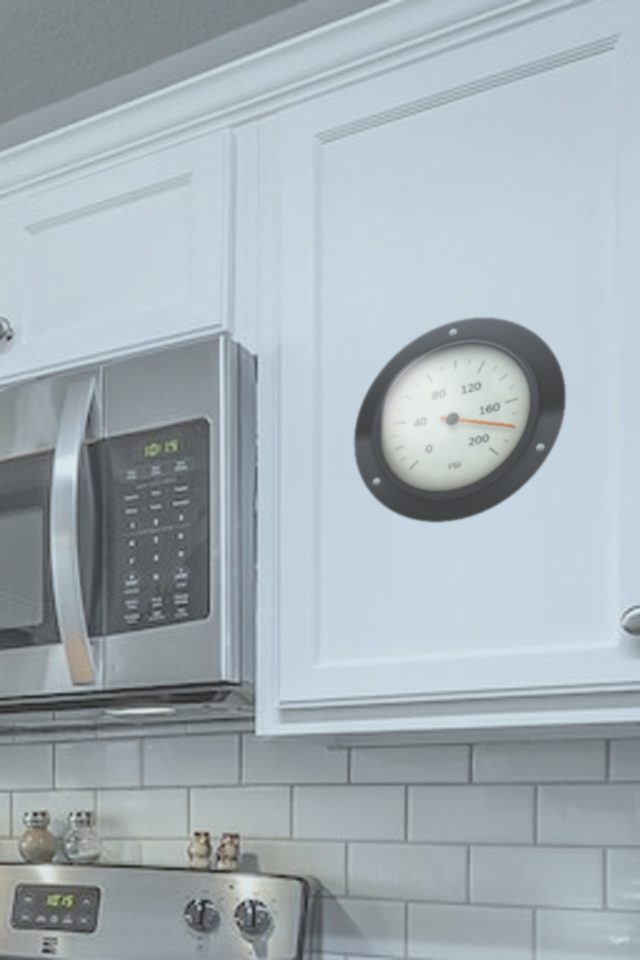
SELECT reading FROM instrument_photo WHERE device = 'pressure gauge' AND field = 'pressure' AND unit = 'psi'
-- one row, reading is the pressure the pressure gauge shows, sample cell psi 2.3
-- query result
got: psi 180
